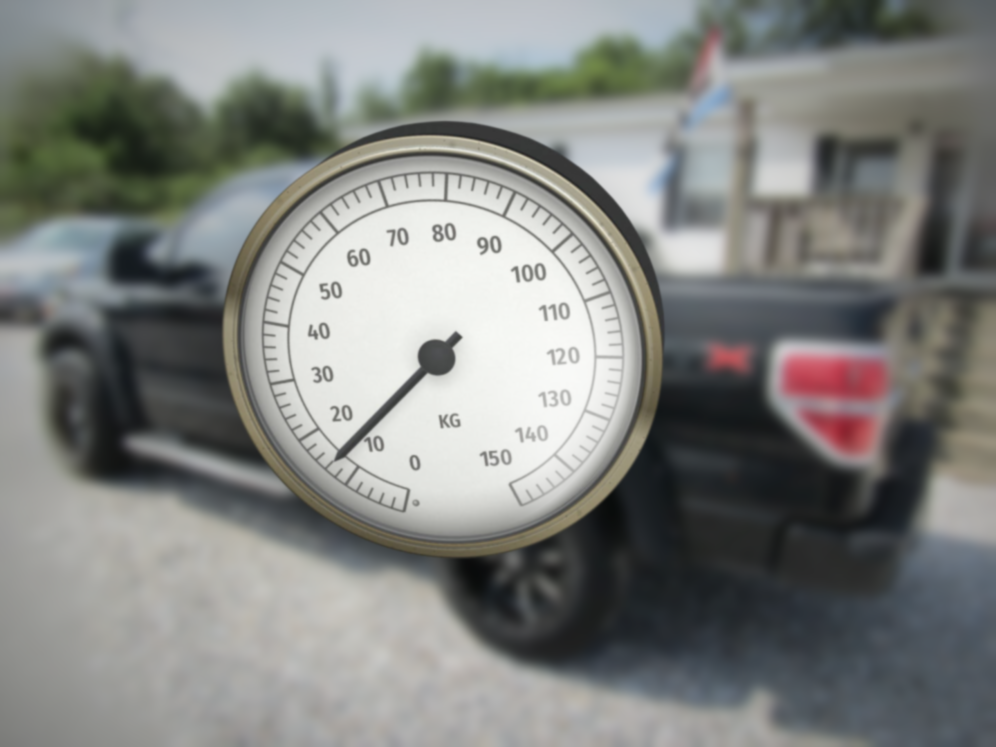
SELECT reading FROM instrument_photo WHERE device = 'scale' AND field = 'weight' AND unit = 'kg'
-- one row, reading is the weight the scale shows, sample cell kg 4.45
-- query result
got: kg 14
